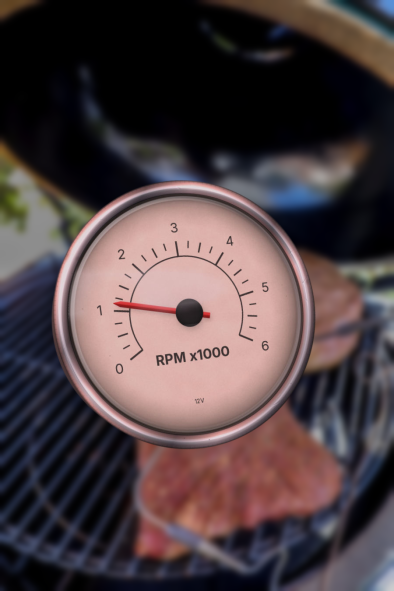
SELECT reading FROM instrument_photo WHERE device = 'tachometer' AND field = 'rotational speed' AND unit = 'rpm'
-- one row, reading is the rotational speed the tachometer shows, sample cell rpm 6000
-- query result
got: rpm 1125
